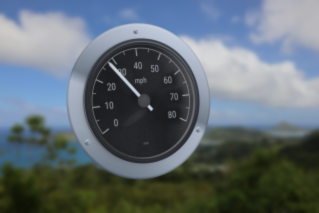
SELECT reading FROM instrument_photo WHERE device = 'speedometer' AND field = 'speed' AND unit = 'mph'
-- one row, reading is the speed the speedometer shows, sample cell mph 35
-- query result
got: mph 27.5
